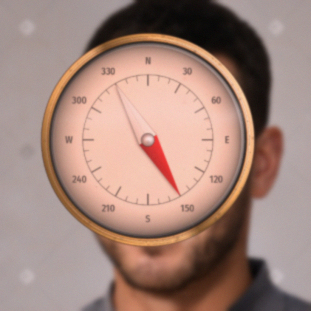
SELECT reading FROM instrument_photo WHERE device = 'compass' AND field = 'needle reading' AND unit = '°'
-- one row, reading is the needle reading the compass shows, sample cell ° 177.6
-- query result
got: ° 150
